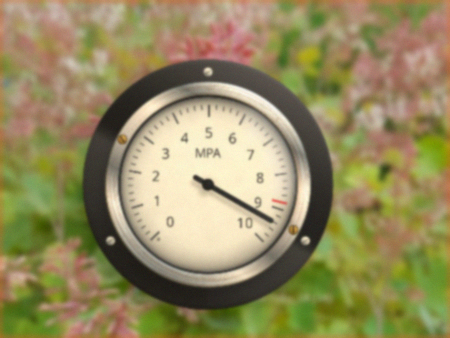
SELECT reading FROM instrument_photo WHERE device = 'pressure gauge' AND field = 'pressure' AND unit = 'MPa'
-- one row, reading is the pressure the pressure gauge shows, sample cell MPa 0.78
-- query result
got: MPa 9.4
